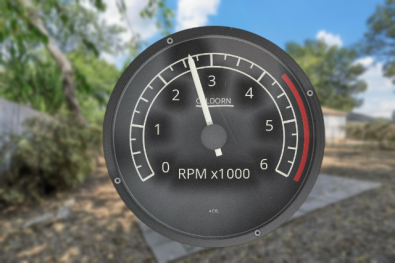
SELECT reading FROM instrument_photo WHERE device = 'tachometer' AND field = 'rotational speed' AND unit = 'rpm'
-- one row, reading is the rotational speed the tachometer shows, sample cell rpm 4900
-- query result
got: rpm 2625
